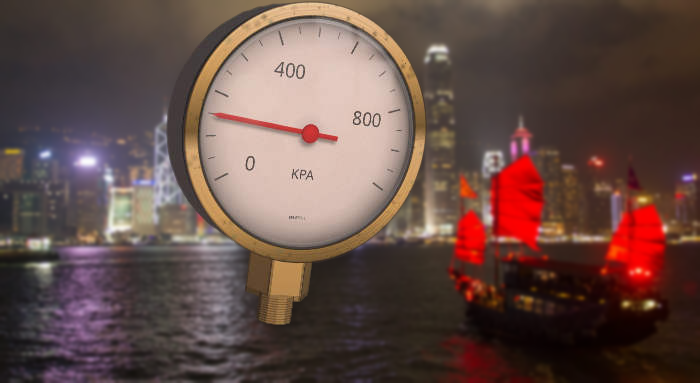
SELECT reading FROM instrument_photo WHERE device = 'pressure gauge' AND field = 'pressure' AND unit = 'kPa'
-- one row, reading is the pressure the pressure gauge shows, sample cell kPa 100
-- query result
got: kPa 150
